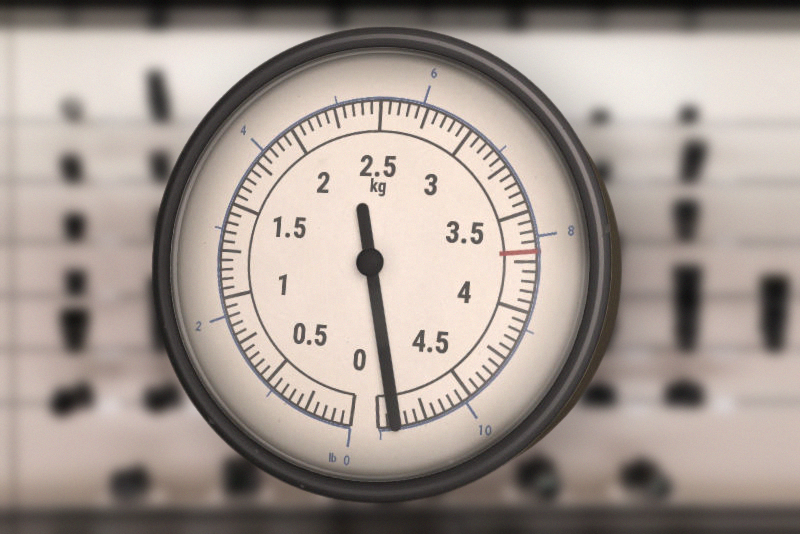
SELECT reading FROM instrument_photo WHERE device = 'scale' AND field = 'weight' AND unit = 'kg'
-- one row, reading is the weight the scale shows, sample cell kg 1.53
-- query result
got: kg 4.9
